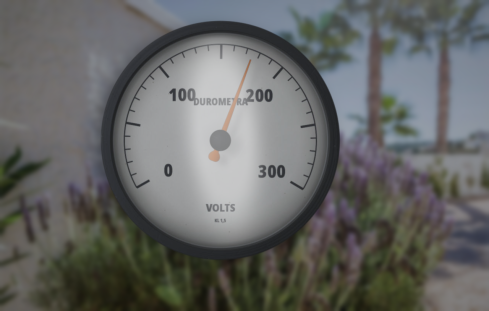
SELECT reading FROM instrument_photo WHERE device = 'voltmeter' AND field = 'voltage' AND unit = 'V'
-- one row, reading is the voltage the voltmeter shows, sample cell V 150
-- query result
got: V 175
